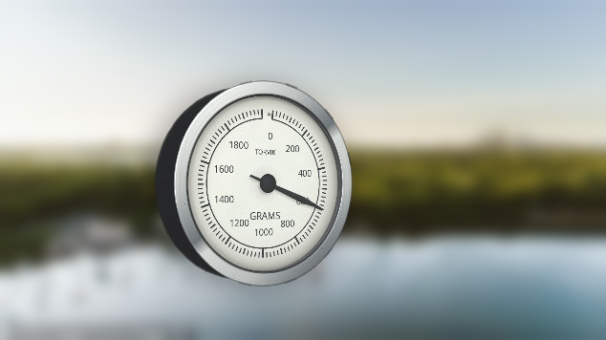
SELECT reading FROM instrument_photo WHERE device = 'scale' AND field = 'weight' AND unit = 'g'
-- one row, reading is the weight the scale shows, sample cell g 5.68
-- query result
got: g 600
